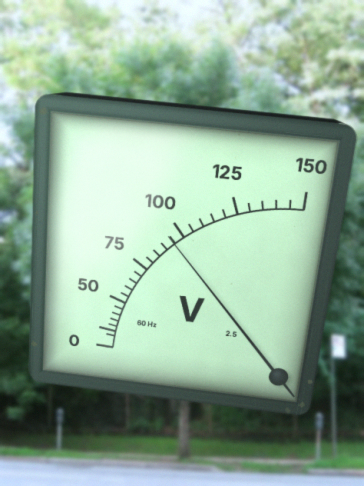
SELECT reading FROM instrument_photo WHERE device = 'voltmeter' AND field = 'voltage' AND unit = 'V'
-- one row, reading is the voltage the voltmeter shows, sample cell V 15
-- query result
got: V 95
